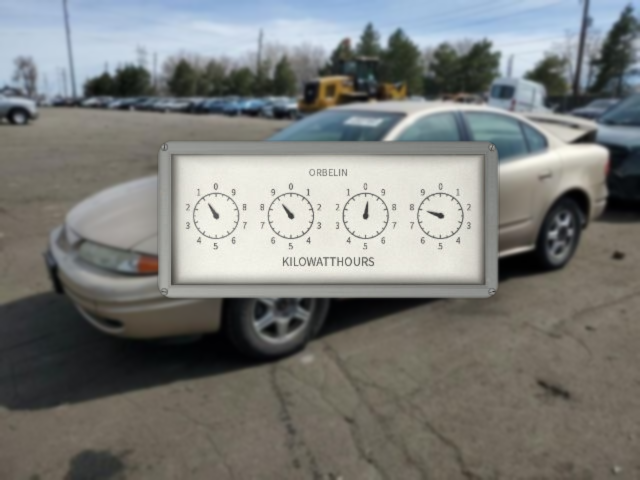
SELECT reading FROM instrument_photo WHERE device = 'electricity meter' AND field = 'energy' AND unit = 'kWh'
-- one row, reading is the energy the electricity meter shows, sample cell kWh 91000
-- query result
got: kWh 898
